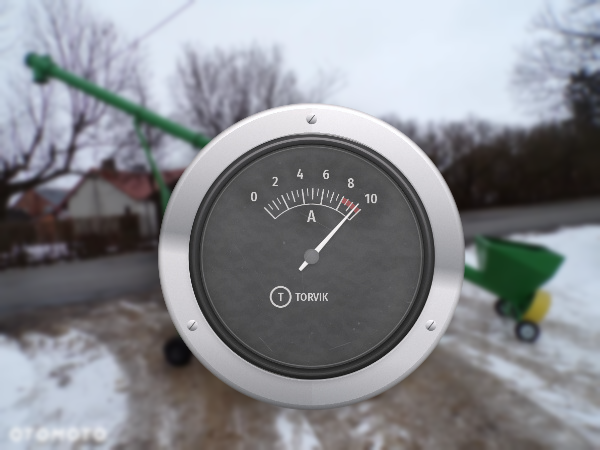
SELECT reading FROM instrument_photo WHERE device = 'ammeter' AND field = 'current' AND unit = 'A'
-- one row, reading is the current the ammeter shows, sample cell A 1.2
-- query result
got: A 9.5
